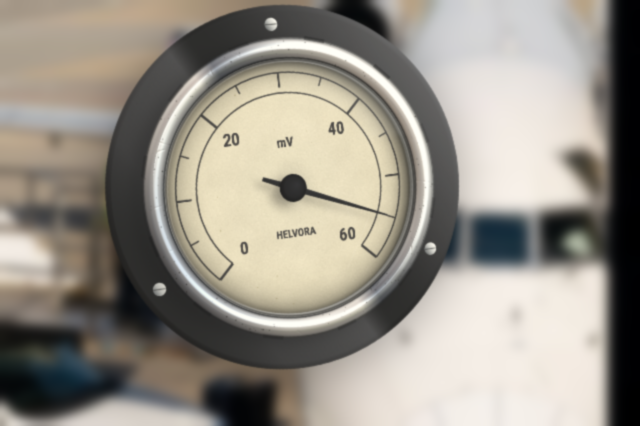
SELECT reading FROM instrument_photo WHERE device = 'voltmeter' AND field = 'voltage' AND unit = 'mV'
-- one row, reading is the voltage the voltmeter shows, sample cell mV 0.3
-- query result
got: mV 55
